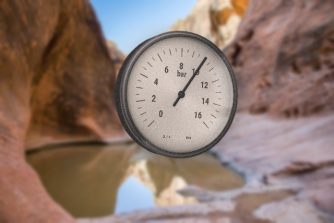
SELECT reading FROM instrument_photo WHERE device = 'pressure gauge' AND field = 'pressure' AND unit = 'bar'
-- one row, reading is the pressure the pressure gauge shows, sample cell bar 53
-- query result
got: bar 10
